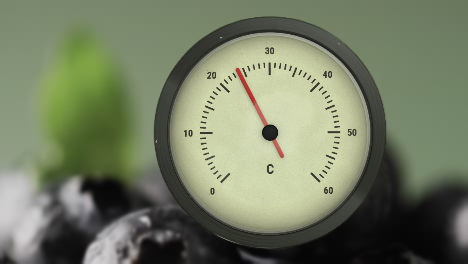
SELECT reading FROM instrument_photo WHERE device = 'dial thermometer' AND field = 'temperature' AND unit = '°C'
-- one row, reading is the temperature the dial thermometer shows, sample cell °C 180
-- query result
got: °C 24
